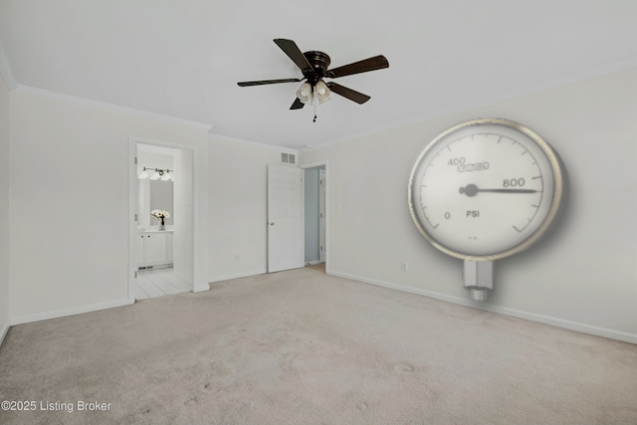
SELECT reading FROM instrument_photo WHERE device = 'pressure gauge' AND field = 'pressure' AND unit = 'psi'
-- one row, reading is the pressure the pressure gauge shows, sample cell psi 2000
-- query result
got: psi 850
